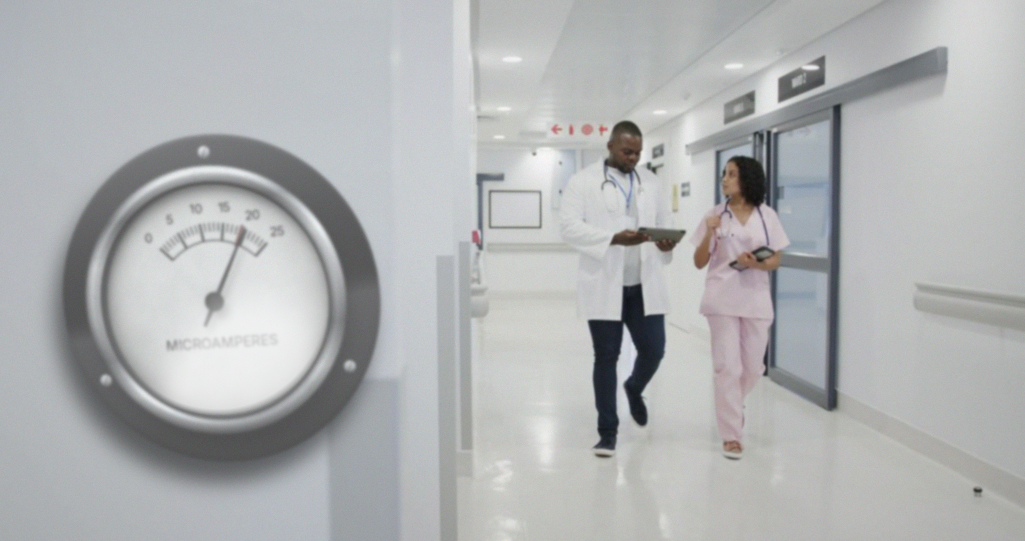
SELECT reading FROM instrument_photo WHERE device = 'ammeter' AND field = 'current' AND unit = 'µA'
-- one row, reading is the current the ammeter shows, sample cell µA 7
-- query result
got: µA 20
